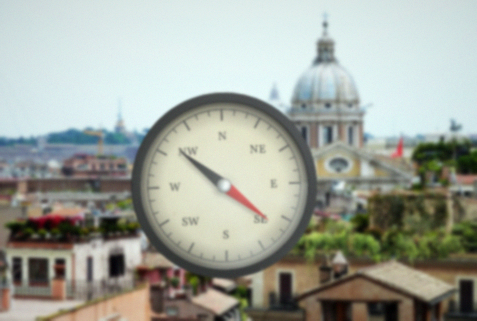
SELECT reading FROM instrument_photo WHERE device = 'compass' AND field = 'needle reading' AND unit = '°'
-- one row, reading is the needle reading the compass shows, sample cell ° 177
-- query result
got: ° 130
